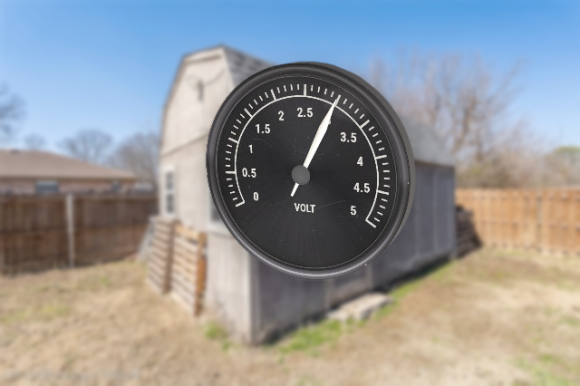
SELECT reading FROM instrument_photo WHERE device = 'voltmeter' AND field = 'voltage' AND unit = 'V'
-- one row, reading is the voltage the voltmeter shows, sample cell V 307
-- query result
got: V 3
